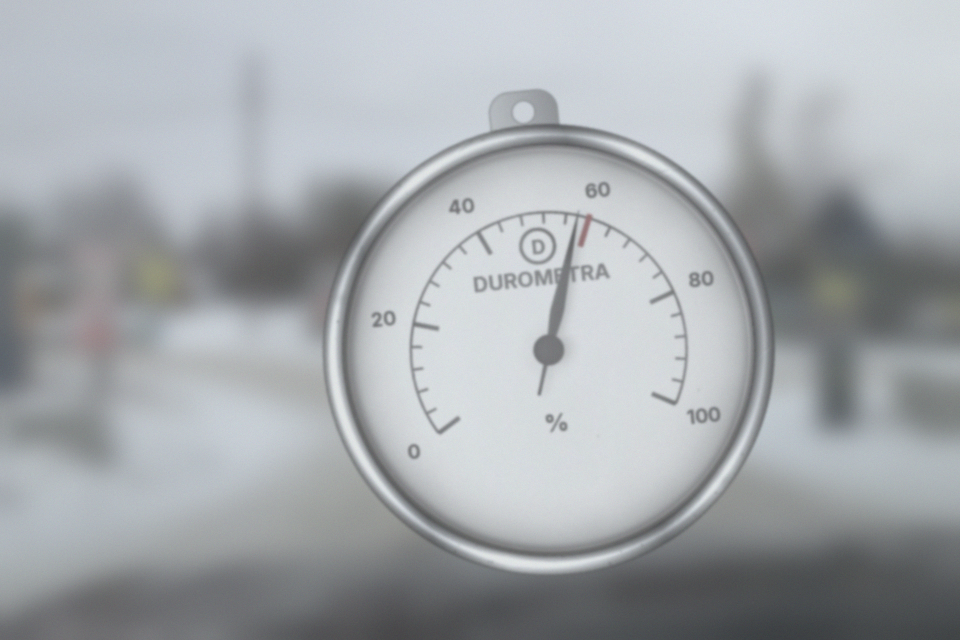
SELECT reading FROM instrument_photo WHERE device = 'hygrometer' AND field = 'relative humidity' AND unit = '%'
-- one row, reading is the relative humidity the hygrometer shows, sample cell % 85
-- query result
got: % 58
